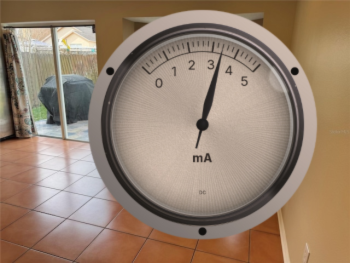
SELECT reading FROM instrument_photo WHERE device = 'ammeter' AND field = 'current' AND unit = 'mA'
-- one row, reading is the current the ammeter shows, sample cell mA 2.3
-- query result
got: mA 3.4
